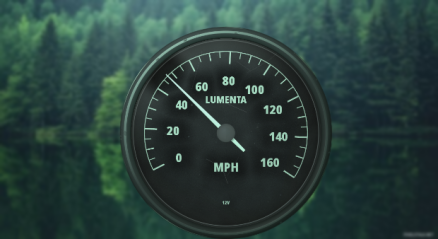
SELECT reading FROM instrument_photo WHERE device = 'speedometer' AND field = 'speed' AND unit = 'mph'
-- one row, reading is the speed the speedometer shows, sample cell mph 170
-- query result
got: mph 47.5
